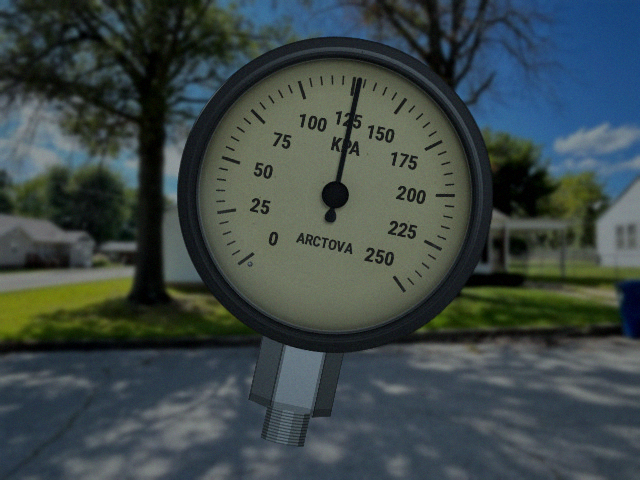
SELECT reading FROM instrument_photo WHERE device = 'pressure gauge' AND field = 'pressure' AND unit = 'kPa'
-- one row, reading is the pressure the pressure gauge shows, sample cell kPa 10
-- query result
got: kPa 127.5
